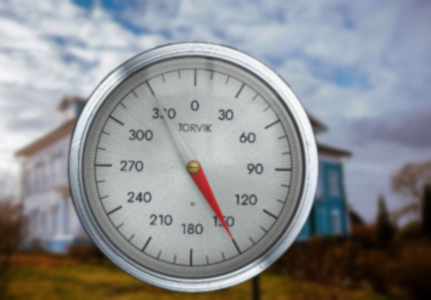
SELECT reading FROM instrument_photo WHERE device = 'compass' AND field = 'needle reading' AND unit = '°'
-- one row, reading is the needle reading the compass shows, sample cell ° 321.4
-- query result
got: ° 150
